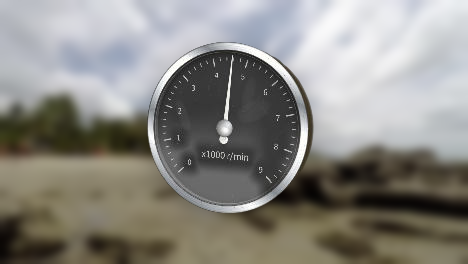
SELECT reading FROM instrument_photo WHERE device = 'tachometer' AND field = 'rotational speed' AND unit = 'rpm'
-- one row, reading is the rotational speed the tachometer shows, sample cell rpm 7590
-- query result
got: rpm 4600
